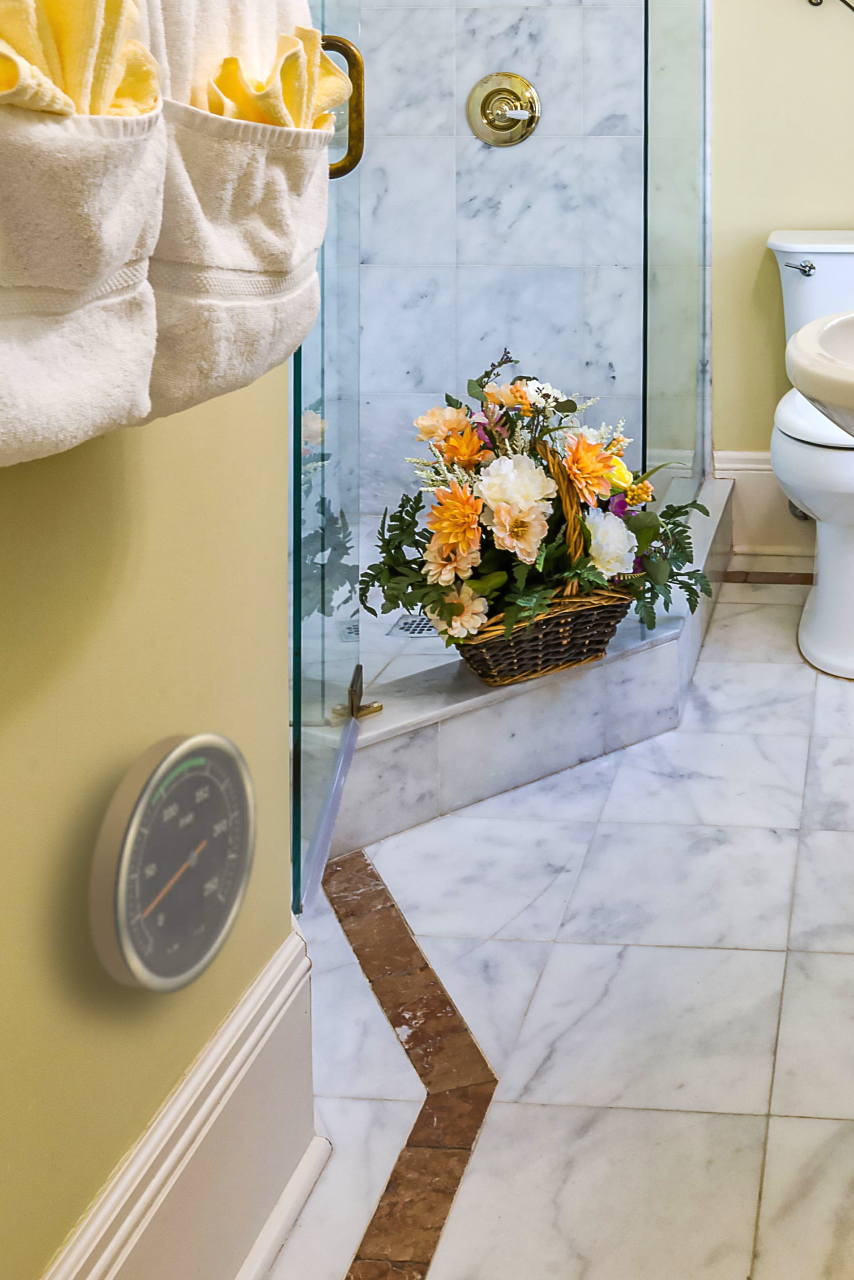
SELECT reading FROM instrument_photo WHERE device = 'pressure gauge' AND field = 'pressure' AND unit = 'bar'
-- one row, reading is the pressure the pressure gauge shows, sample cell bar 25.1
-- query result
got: bar 25
